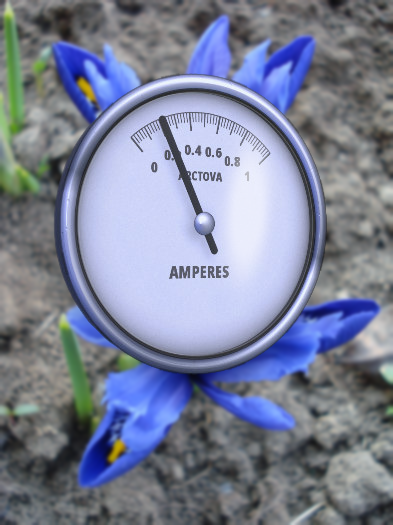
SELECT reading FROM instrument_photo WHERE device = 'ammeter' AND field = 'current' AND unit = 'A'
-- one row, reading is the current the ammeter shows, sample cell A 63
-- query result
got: A 0.2
